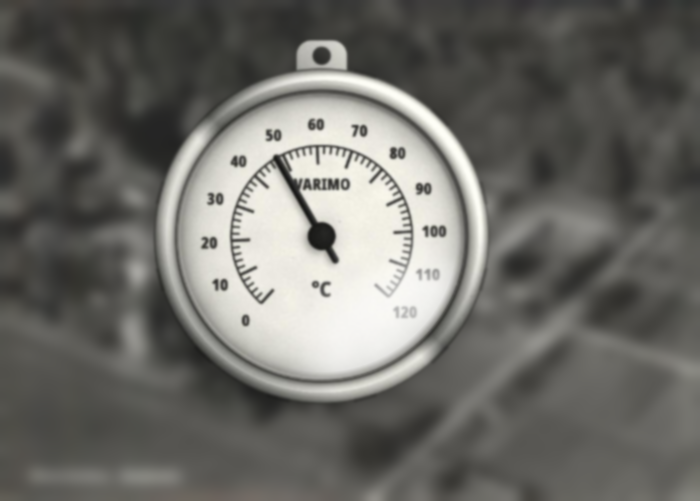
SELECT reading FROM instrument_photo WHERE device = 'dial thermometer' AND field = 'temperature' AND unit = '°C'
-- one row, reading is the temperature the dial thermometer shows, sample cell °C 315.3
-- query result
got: °C 48
